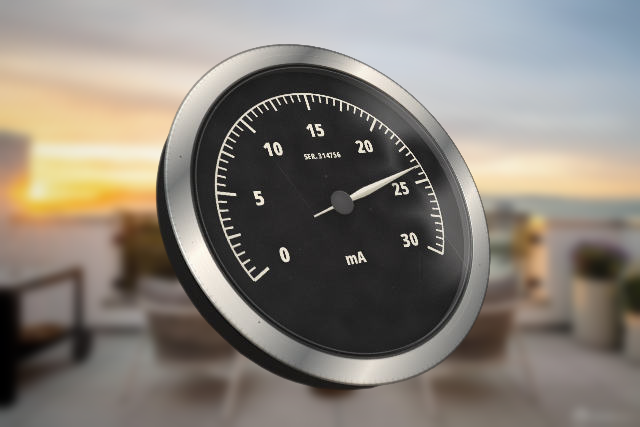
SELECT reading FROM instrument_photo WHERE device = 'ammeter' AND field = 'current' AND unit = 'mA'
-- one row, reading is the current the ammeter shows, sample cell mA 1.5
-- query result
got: mA 24
